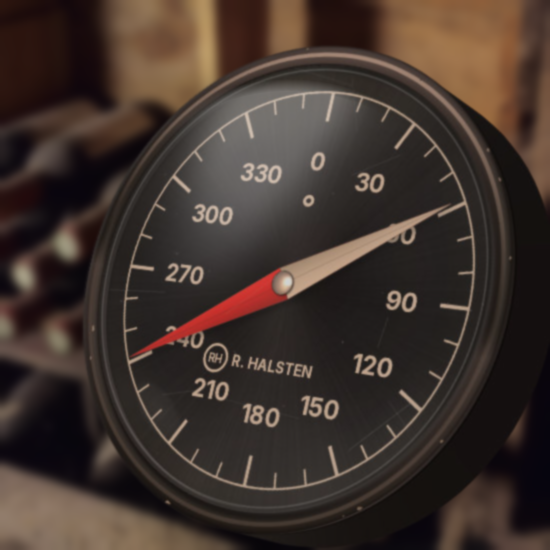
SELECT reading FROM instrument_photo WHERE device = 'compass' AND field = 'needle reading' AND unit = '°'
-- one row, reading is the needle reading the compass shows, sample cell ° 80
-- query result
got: ° 240
